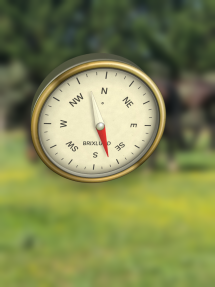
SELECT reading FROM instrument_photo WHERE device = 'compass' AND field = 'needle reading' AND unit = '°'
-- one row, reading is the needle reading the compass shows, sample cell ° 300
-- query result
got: ° 160
